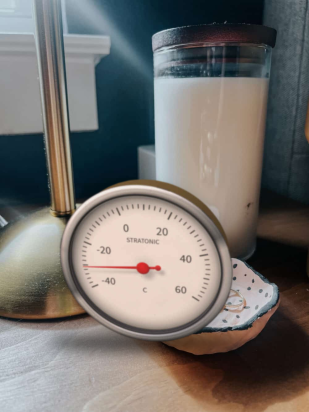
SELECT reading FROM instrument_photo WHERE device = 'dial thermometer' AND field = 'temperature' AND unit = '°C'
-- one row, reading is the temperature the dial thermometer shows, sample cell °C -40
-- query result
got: °C -30
